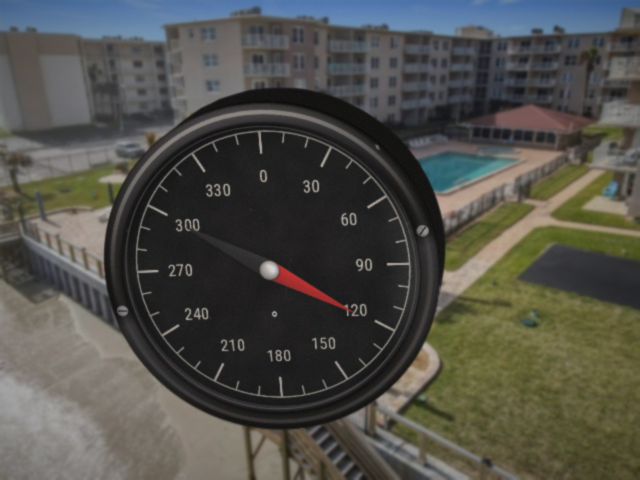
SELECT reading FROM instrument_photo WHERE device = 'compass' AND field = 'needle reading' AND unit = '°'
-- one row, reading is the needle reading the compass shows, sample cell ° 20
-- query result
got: ° 120
